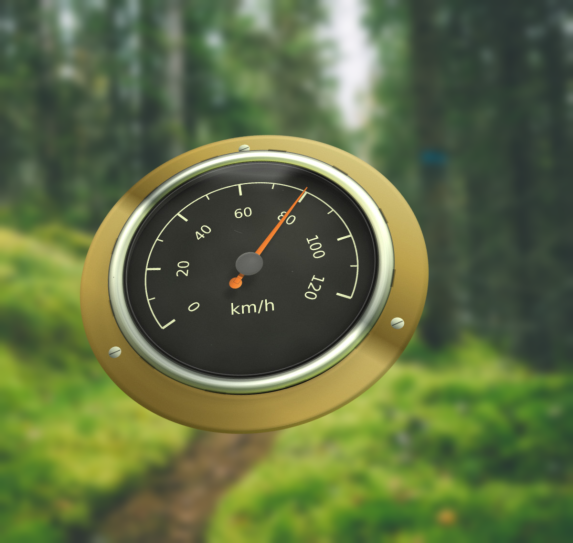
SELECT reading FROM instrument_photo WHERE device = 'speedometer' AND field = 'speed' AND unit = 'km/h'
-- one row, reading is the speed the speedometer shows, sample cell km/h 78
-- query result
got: km/h 80
